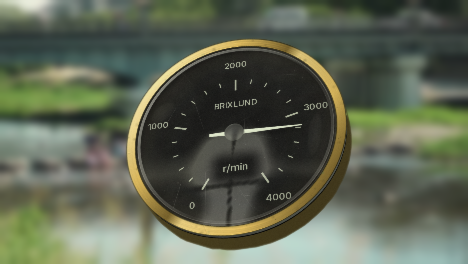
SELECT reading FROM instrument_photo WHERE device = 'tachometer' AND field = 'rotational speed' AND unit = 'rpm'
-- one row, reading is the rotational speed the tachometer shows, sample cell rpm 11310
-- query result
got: rpm 3200
